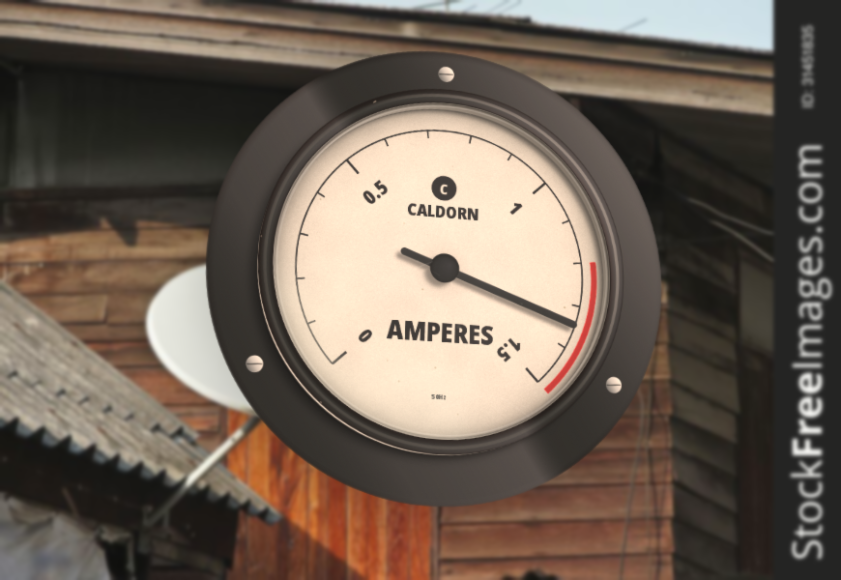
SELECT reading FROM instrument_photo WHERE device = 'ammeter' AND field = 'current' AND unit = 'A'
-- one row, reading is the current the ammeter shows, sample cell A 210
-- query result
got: A 1.35
